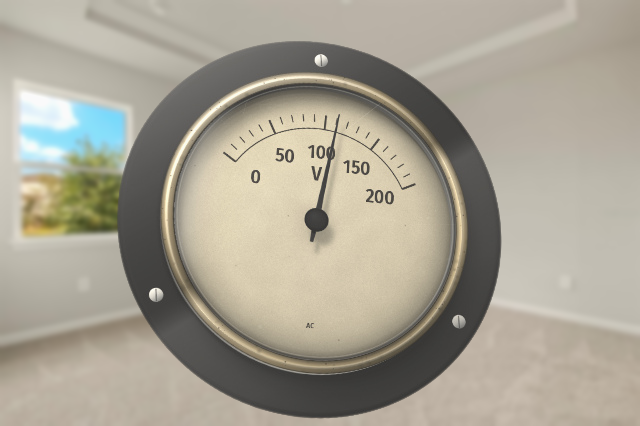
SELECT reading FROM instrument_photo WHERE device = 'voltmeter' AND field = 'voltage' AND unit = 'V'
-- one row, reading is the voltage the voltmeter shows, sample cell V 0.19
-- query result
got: V 110
